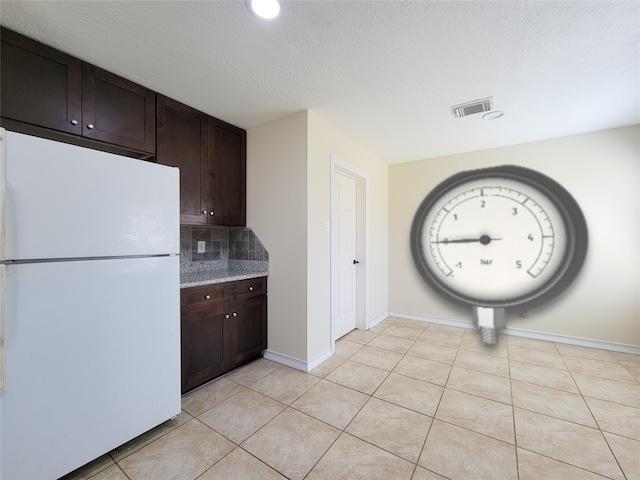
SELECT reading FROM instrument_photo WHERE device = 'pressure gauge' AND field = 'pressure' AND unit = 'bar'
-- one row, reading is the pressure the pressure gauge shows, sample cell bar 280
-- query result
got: bar 0
